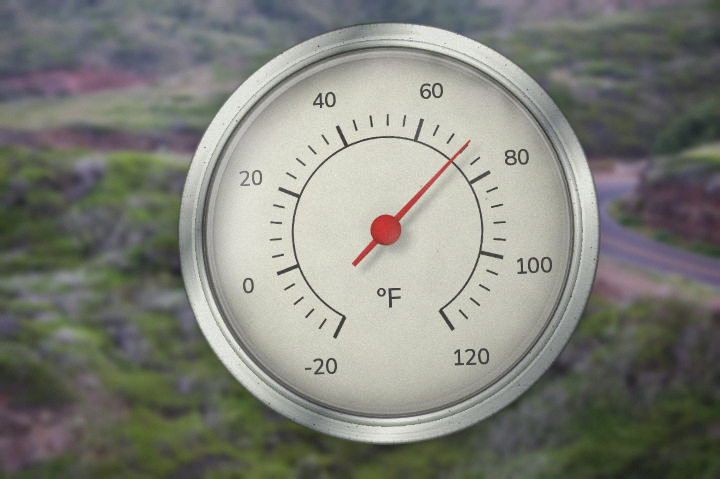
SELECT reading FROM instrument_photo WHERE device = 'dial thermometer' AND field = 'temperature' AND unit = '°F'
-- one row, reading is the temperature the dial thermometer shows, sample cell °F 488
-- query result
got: °F 72
